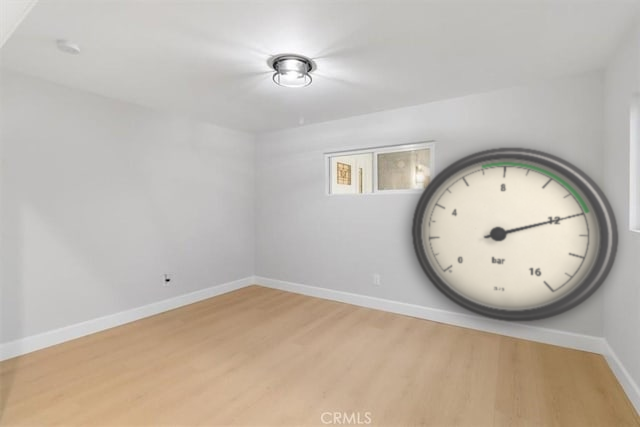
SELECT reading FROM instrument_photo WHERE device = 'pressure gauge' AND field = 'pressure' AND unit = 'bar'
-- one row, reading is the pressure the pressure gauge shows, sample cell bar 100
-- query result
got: bar 12
